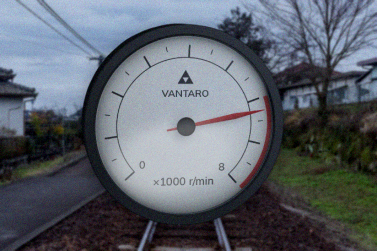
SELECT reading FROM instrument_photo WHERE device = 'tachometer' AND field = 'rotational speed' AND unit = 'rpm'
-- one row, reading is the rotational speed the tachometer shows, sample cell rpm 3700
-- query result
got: rpm 6250
